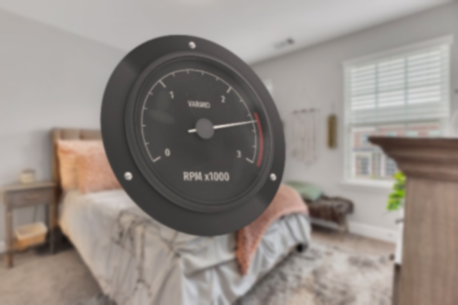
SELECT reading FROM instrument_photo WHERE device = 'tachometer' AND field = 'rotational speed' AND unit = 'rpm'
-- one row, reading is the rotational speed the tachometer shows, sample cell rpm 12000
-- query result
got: rpm 2500
